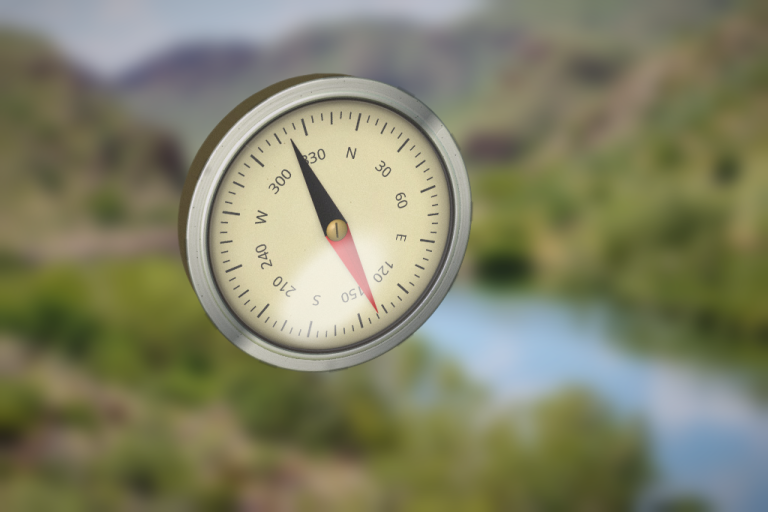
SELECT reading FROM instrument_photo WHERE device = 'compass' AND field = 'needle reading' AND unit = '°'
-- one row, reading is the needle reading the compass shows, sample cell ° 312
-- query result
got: ° 140
